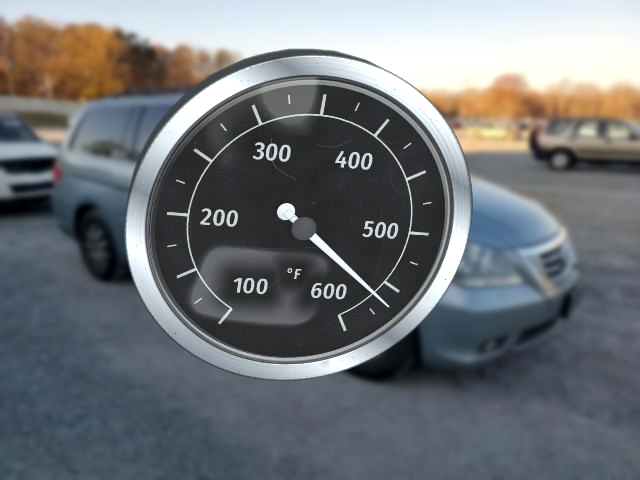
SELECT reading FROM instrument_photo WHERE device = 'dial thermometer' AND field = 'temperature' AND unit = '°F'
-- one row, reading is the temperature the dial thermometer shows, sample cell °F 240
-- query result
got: °F 562.5
